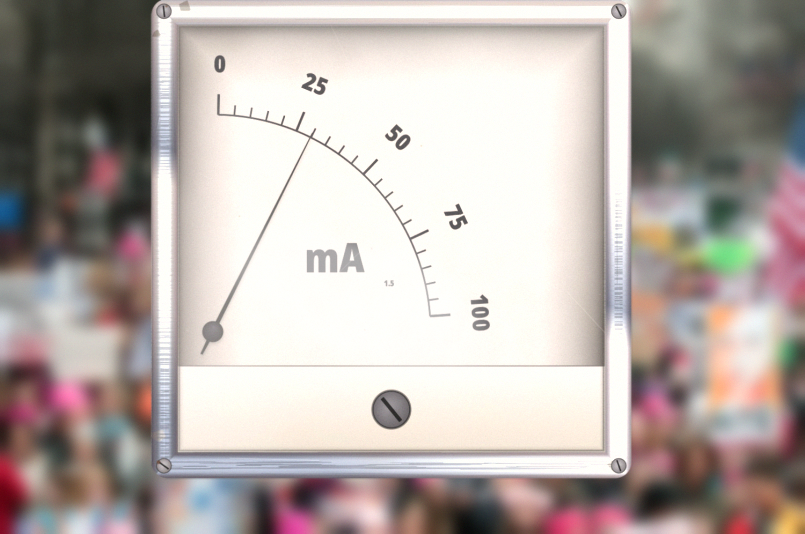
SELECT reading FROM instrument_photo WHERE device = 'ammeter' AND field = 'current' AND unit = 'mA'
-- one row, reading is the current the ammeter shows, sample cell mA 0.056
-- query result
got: mA 30
